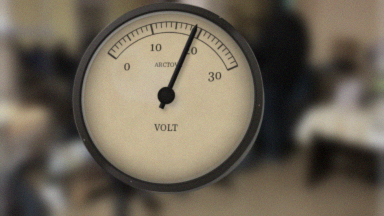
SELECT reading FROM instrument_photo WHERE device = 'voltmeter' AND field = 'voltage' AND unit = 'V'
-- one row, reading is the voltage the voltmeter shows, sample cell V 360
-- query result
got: V 19
